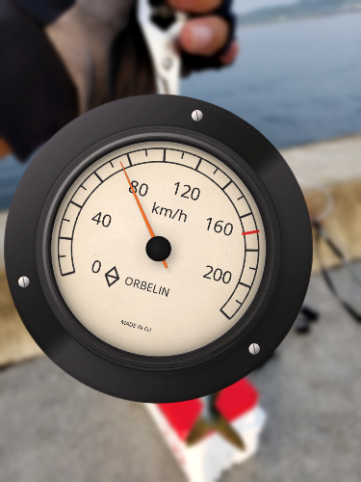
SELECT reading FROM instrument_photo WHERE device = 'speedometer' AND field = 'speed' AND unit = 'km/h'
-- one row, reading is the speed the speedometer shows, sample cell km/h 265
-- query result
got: km/h 75
